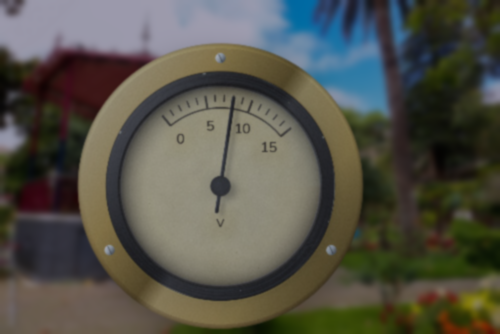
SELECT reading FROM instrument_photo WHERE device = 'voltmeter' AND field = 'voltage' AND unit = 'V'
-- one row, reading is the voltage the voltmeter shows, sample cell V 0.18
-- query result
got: V 8
